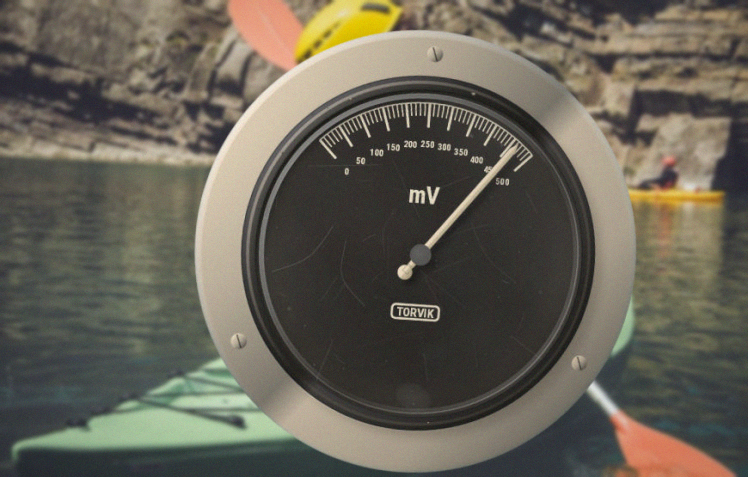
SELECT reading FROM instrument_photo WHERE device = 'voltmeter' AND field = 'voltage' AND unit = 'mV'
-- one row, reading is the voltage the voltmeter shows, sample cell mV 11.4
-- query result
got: mV 460
